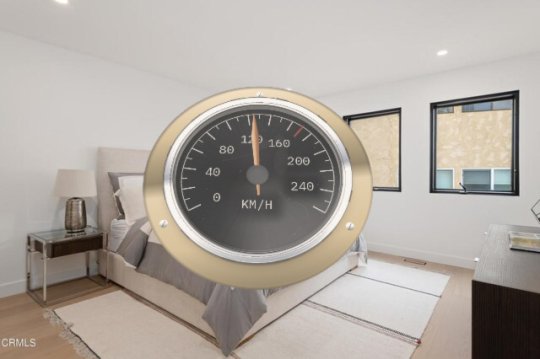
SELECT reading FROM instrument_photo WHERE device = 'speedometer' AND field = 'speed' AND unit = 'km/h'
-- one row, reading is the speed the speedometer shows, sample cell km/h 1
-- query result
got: km/h 125
